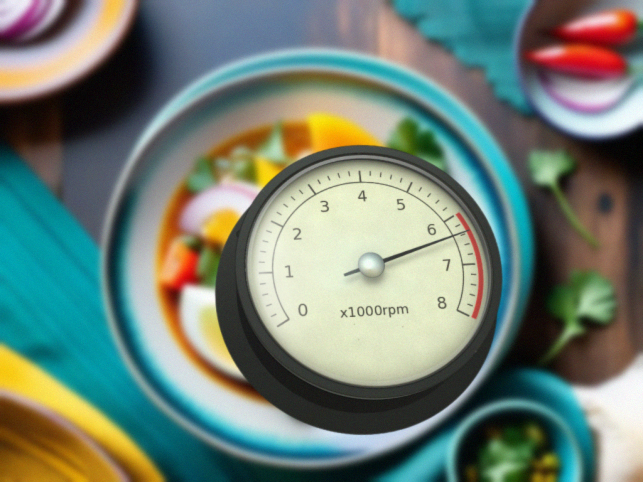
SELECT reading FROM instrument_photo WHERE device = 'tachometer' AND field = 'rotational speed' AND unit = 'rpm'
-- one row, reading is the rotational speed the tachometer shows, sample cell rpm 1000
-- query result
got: rpm 6400
